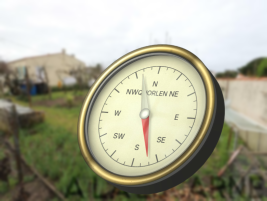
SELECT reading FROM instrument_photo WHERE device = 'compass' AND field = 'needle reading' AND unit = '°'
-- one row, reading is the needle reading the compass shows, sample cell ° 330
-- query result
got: ° 160
